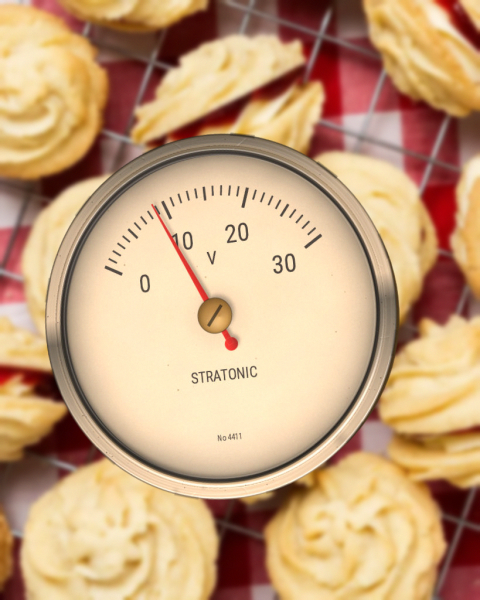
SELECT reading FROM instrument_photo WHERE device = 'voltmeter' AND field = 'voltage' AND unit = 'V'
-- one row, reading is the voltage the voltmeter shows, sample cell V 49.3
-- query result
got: V 9
